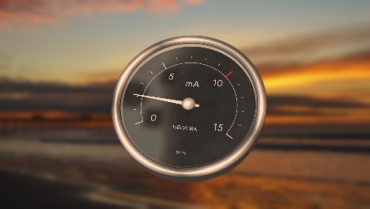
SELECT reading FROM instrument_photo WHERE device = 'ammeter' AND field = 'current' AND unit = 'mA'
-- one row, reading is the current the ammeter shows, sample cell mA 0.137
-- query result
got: mA 2
